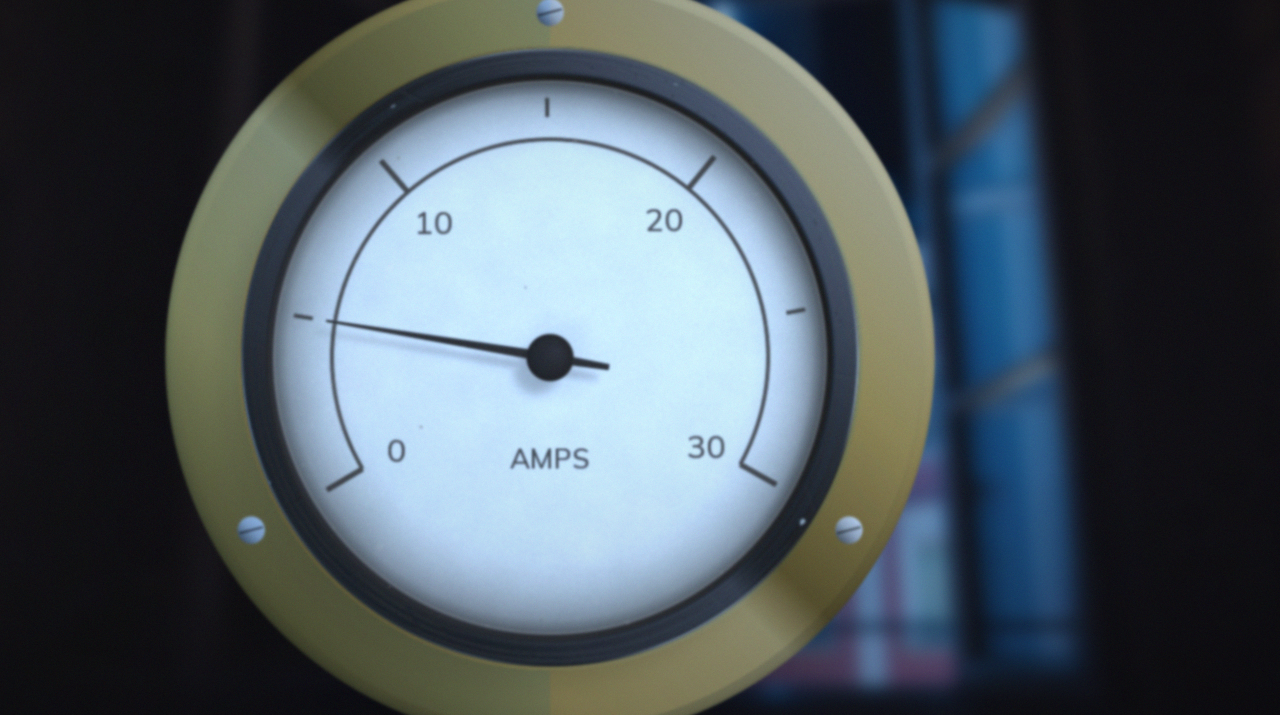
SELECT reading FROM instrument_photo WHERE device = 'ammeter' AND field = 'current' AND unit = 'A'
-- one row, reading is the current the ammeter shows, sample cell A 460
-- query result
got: A 5
